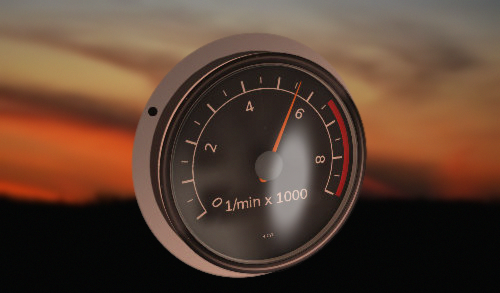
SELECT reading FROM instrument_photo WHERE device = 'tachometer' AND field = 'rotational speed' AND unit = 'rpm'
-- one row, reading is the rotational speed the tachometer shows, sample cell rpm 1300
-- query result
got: rpm 5500
